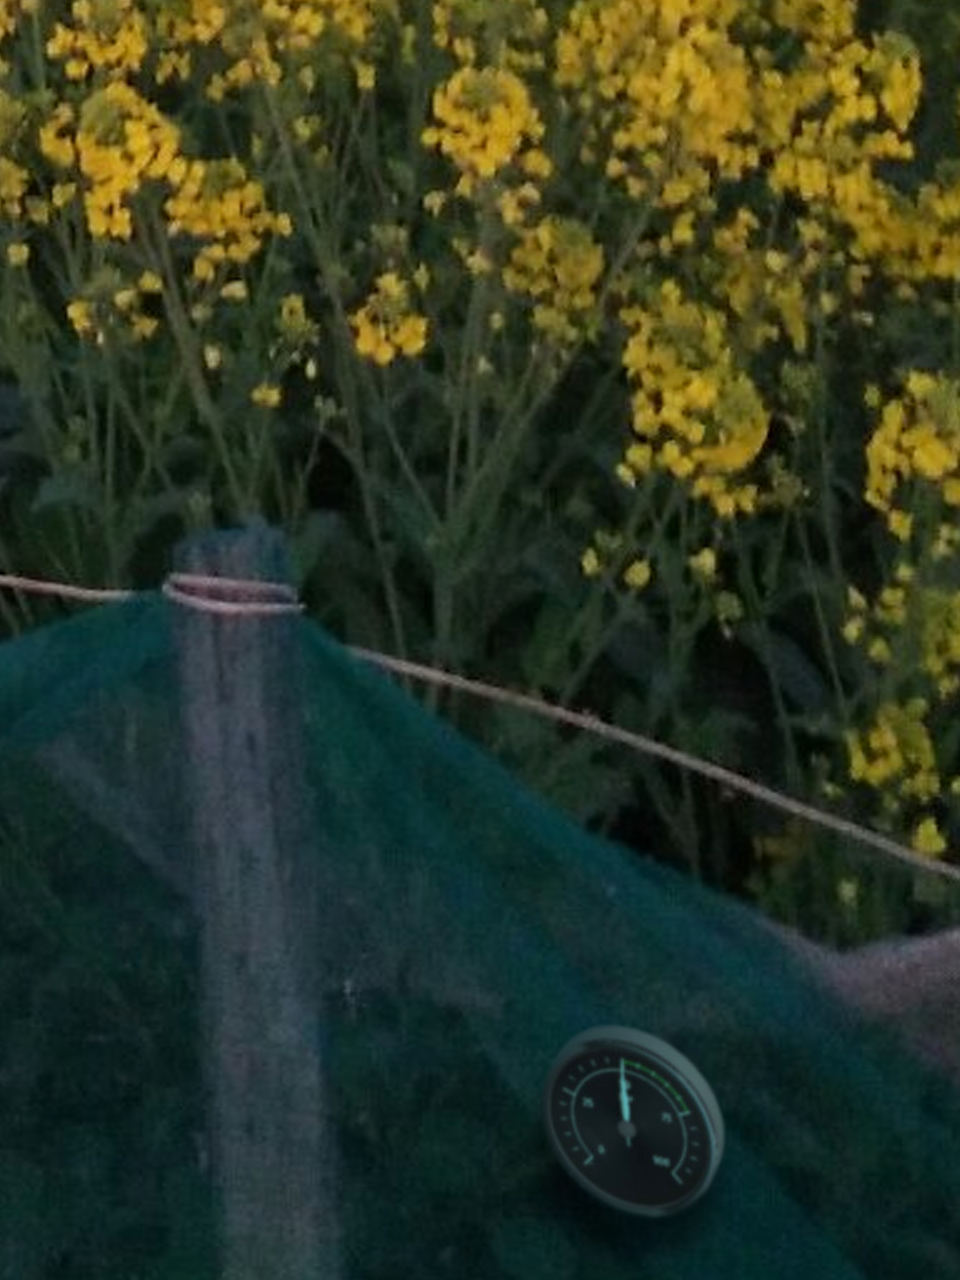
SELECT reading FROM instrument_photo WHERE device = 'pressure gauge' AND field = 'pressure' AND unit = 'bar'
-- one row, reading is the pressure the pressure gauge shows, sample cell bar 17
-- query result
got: bar 50
